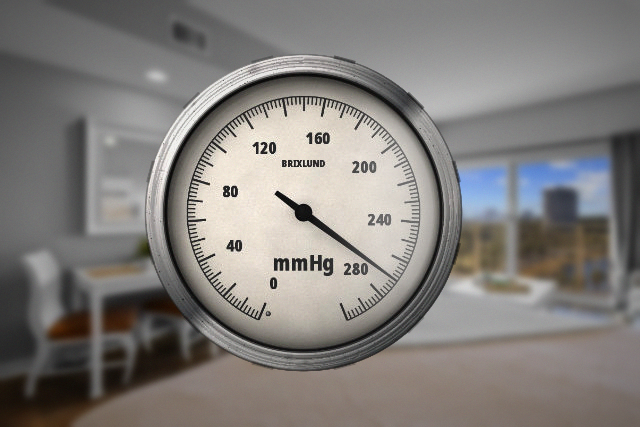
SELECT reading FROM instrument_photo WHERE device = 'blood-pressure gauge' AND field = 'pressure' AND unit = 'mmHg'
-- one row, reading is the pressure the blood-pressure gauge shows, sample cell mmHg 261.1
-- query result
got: mmHg 270
